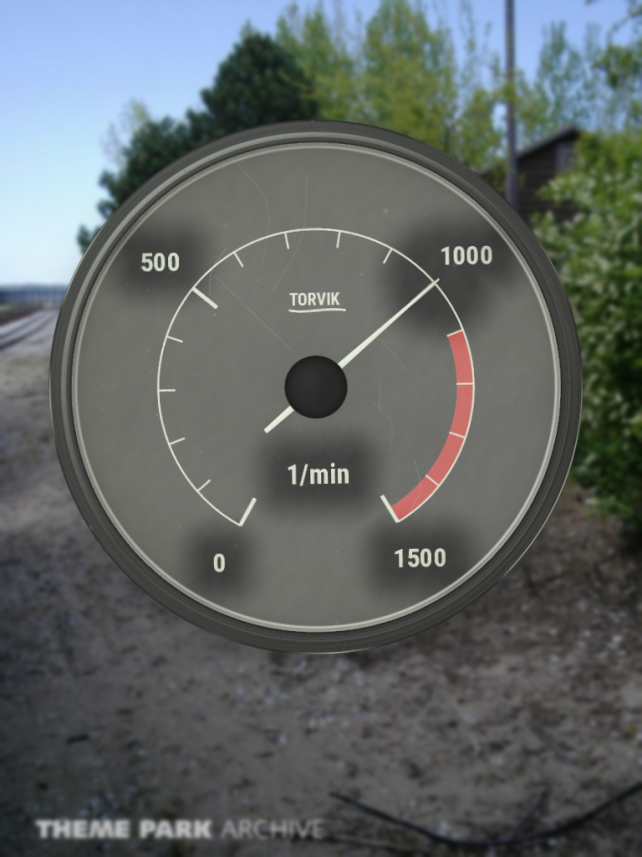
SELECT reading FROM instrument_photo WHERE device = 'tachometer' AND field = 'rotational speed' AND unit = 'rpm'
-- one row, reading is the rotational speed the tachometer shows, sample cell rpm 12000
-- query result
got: rpm 1000
